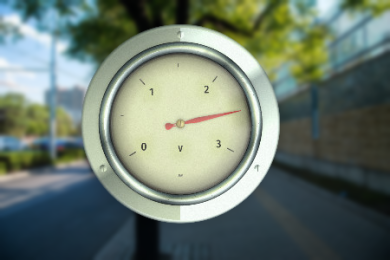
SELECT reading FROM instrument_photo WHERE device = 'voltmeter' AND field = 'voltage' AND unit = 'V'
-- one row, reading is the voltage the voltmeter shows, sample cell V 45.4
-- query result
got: V 2.5
